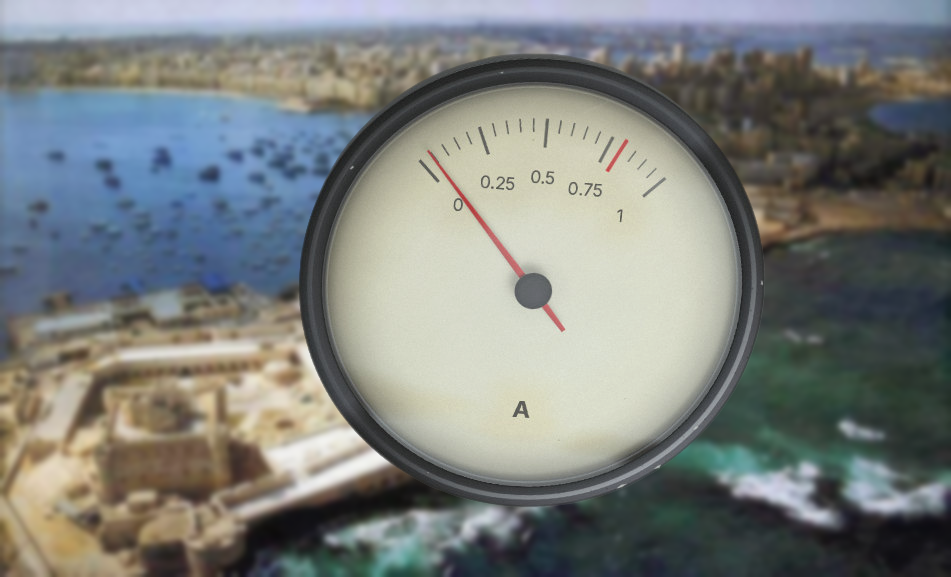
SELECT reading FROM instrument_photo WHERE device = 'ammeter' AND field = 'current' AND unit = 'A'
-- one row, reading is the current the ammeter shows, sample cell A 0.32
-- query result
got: A 0.05
